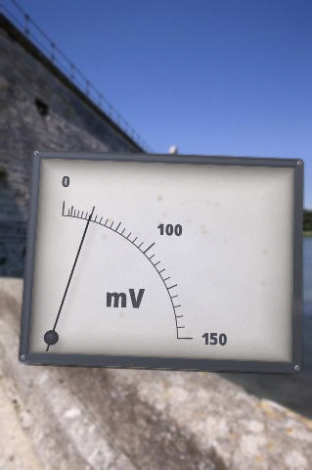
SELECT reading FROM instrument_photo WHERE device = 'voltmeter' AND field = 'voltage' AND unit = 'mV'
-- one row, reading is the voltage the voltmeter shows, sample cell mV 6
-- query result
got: mV 50
